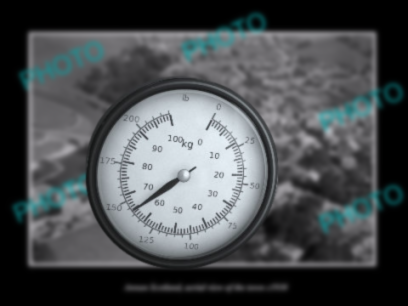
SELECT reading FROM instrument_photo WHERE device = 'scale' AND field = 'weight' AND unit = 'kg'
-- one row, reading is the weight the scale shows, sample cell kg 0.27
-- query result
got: kg 65
